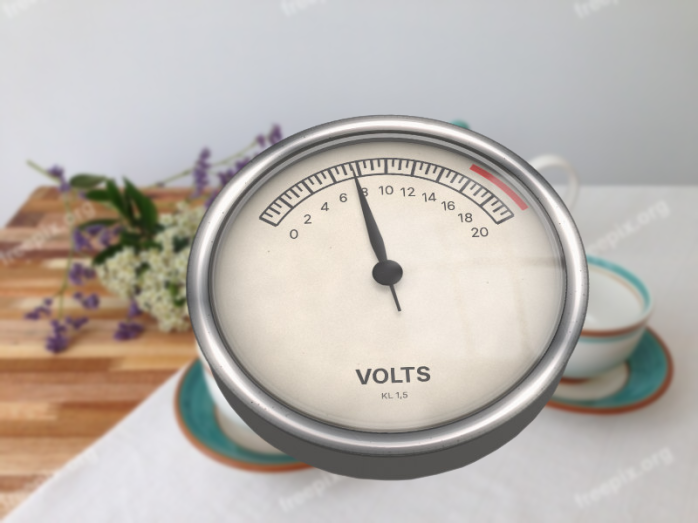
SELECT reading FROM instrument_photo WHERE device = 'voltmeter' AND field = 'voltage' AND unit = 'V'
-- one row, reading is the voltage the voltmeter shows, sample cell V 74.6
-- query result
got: V 7.5
